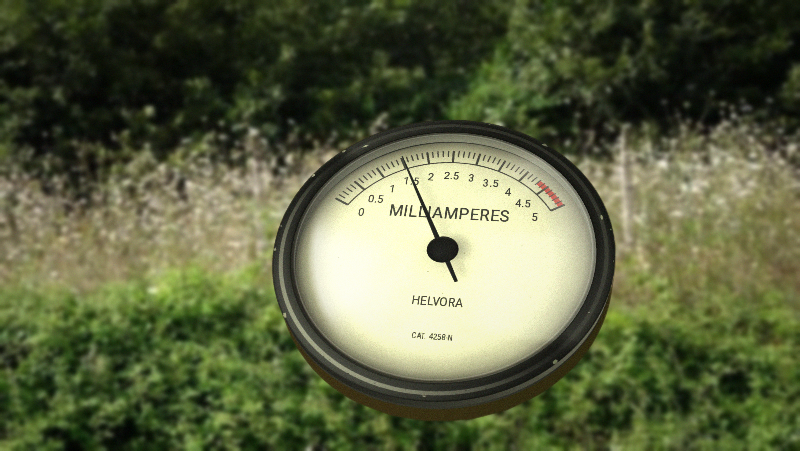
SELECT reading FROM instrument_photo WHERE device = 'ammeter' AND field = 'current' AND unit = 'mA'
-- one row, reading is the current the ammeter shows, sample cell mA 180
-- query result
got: mA 1.5
